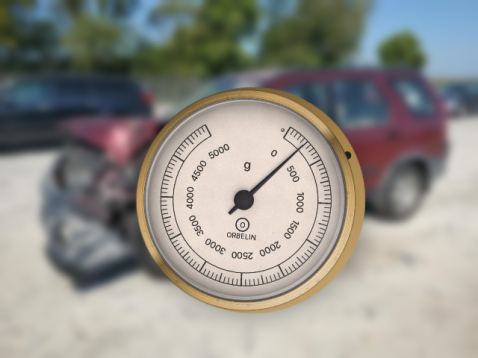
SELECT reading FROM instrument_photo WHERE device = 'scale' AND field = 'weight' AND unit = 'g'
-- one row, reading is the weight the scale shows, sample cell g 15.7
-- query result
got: g 250
